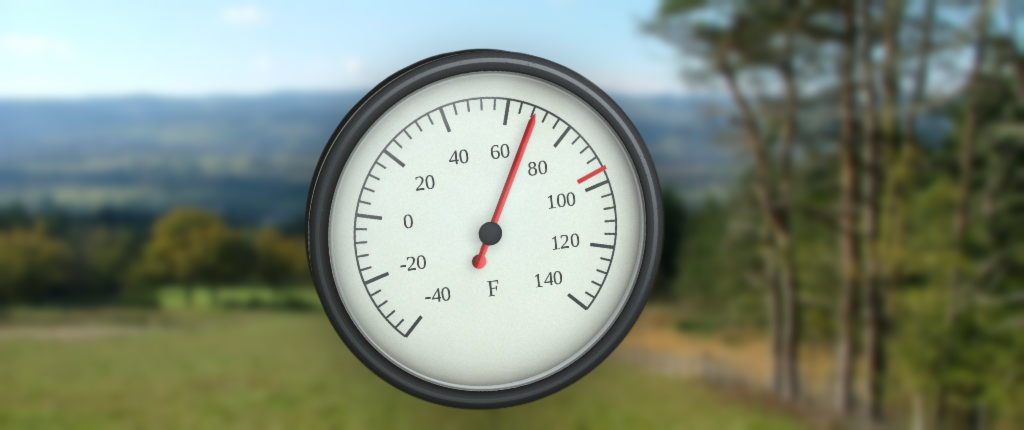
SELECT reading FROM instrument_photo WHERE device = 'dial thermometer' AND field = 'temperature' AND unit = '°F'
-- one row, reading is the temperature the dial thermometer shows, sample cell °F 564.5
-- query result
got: °F 68
